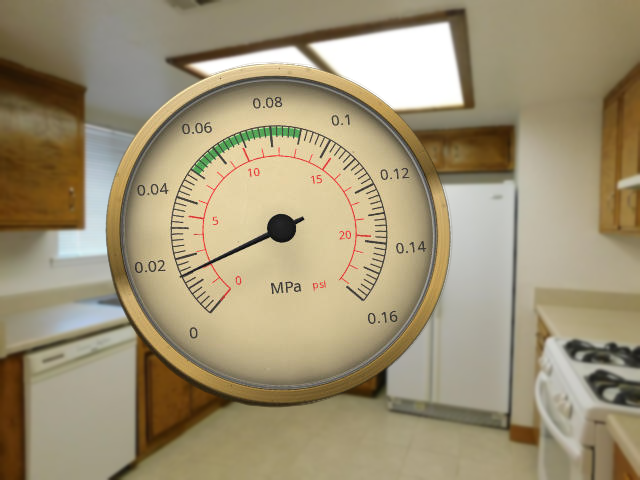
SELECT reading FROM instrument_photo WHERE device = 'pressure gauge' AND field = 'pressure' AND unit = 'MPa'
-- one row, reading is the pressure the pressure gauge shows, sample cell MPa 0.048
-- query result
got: MPa 0.014
